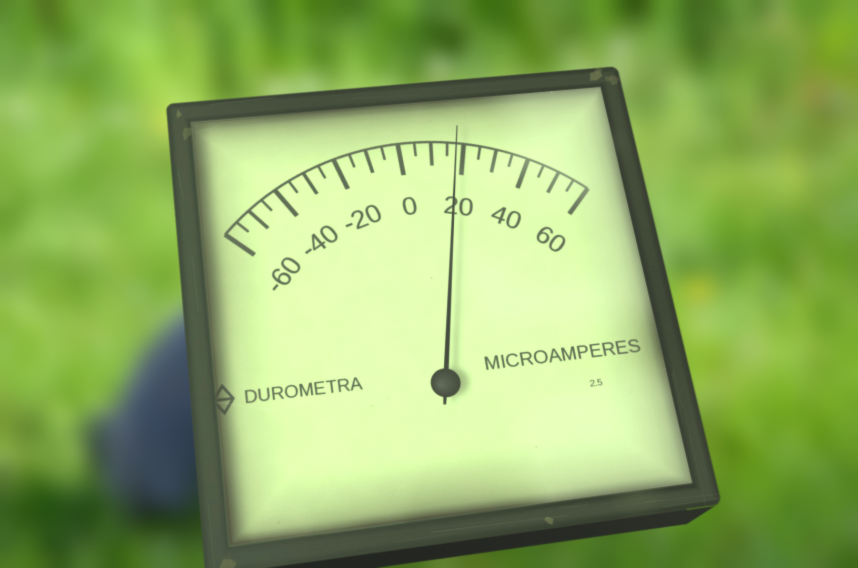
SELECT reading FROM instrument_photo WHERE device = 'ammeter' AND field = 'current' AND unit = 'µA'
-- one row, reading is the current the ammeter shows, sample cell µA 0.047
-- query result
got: µA 17.5
